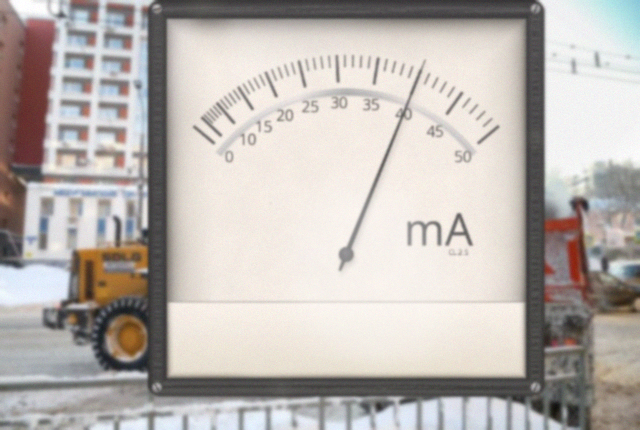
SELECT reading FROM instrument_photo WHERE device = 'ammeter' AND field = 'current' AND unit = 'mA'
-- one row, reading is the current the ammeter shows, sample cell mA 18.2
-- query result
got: mA 40
